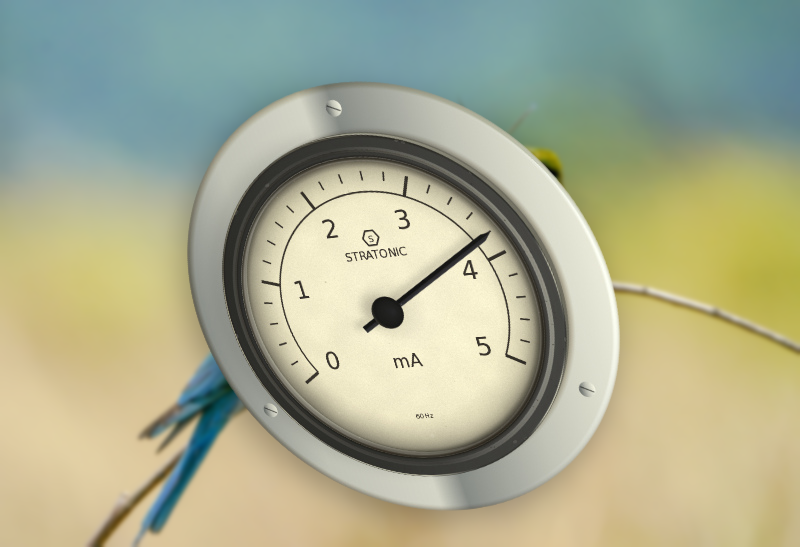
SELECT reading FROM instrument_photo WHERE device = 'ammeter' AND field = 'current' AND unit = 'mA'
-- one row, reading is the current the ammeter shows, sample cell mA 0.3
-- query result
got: mA 3.8
